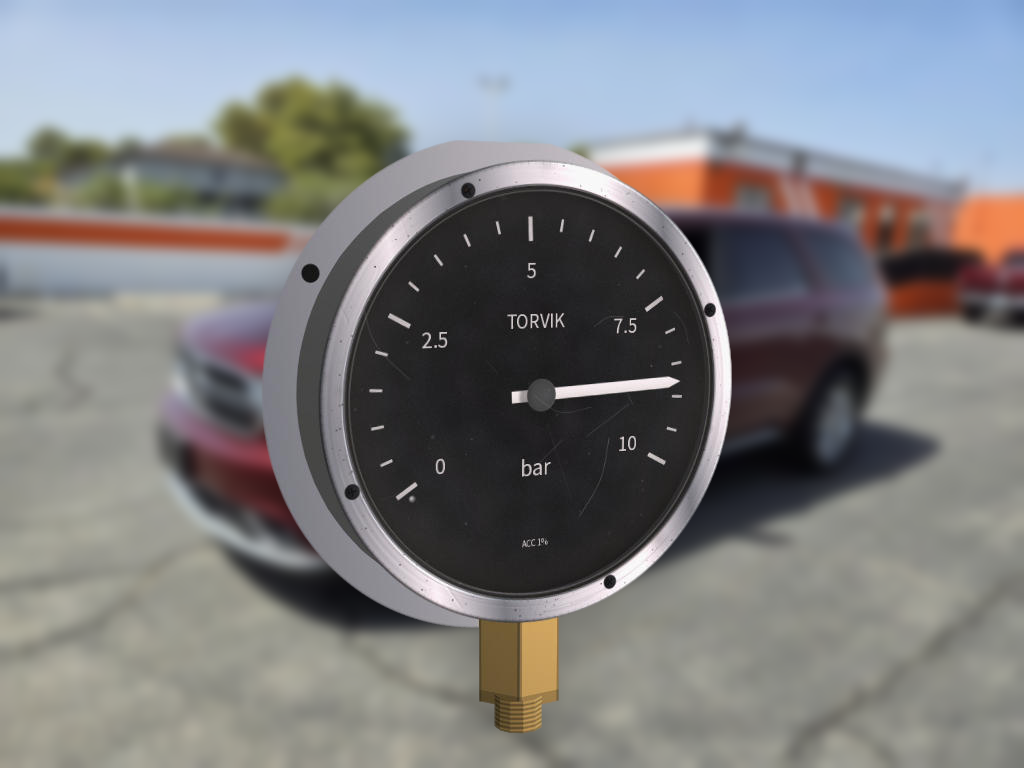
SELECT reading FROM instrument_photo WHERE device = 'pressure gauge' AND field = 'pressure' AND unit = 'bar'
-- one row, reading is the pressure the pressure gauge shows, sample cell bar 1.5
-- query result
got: bar 8.75
